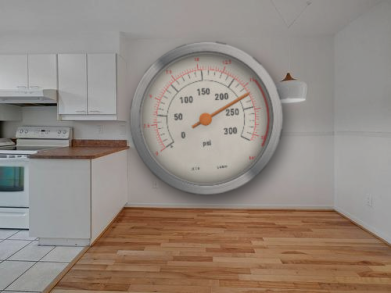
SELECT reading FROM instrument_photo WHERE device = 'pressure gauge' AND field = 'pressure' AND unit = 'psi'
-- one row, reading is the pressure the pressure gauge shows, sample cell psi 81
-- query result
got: psi 230
